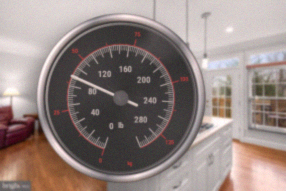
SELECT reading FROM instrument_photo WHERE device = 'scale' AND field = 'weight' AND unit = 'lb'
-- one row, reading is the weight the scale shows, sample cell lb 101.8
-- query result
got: lb 90
